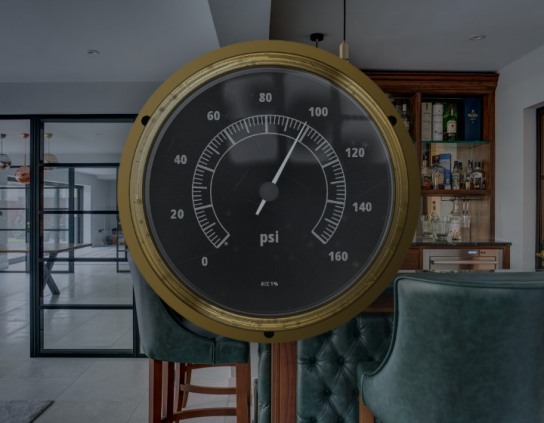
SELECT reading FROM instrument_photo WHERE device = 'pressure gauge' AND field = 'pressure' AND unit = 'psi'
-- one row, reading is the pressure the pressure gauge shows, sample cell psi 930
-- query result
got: psi 98
